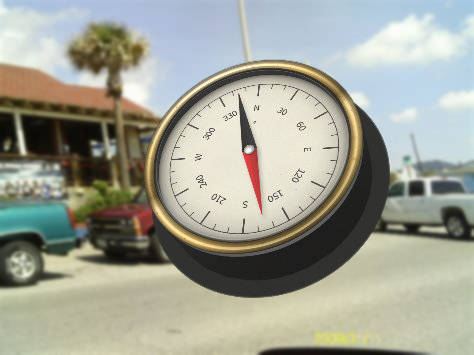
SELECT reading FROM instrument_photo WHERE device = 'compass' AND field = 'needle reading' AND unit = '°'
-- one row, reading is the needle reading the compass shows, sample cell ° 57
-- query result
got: ° 165
